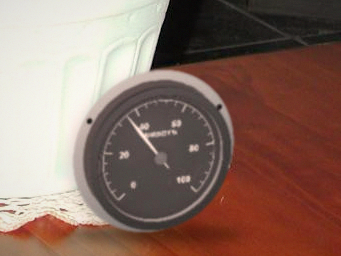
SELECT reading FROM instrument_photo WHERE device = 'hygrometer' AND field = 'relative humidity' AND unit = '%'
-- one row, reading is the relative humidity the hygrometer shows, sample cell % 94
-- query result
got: % 36
